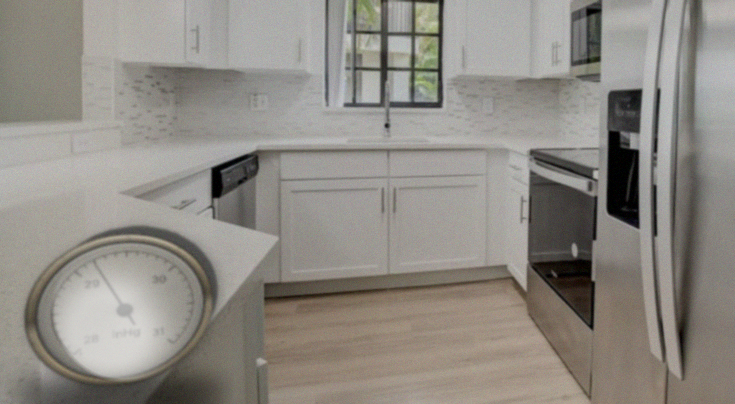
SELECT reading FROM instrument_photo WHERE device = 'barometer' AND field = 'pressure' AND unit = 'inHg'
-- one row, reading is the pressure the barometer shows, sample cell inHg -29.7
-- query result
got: inHg 29.2
